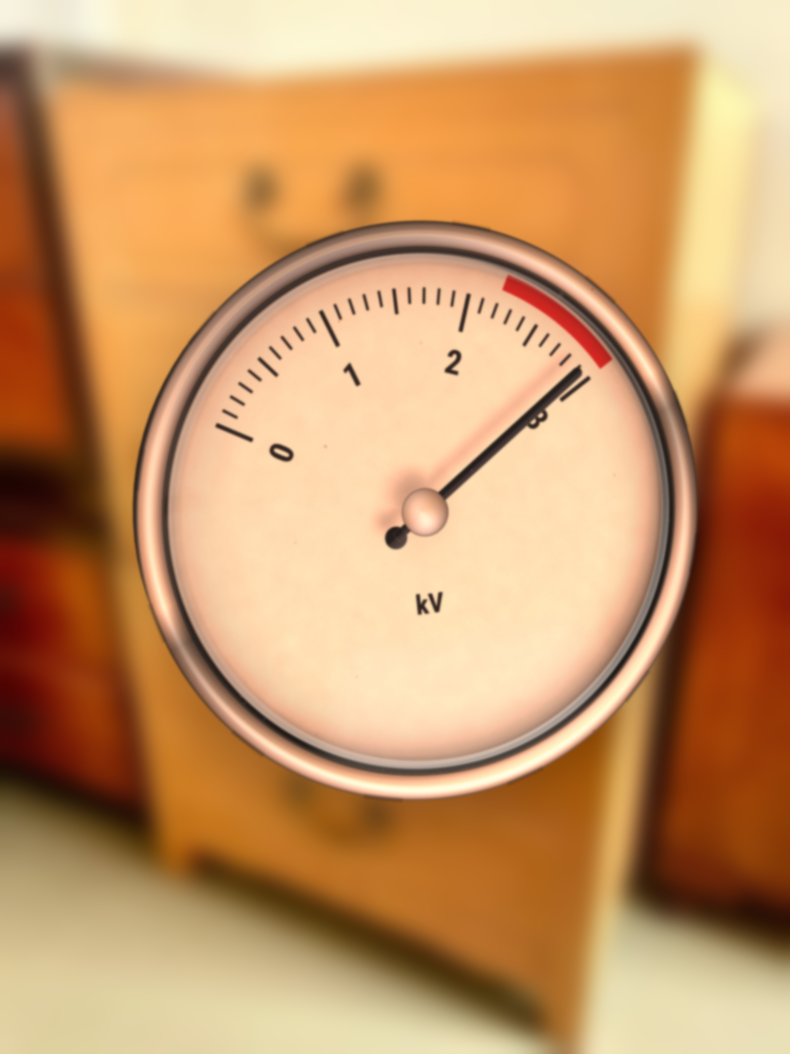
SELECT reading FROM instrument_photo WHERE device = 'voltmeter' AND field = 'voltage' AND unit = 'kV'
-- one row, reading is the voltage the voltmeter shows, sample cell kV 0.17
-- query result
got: kV 2.9
